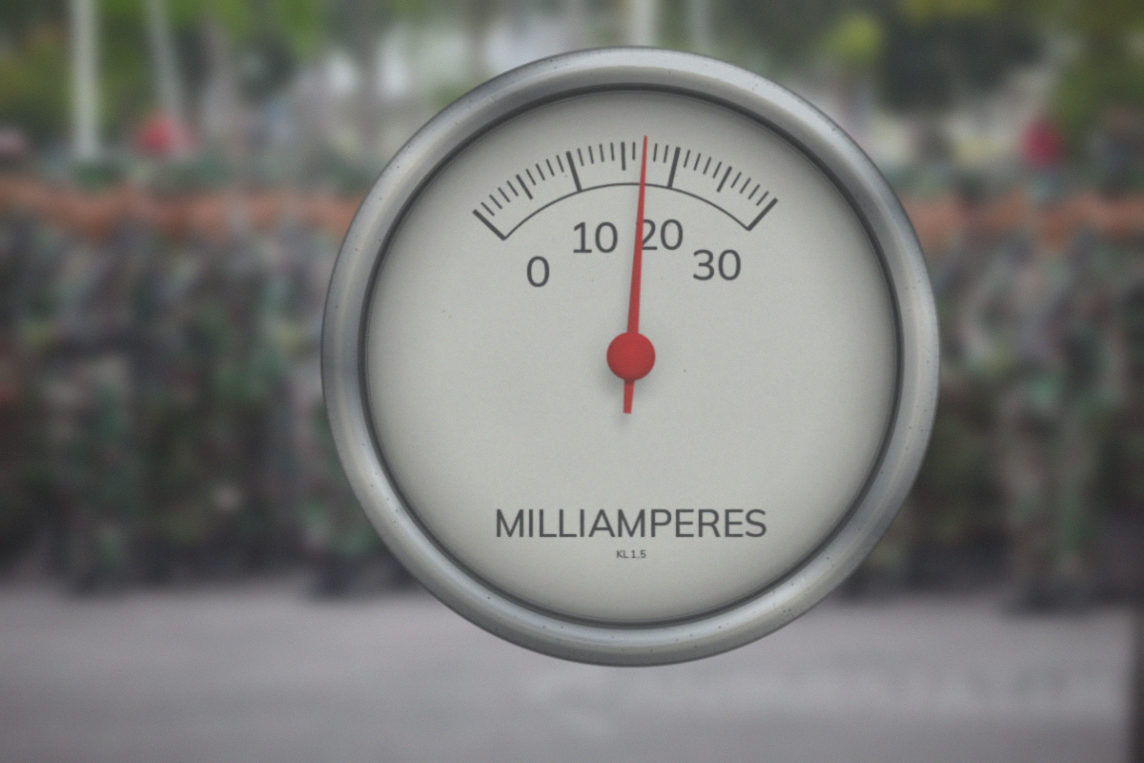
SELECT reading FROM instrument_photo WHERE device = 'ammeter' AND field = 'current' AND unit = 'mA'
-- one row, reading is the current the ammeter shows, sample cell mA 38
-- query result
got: mA 17
